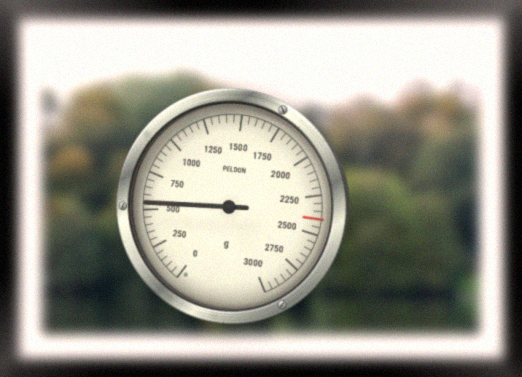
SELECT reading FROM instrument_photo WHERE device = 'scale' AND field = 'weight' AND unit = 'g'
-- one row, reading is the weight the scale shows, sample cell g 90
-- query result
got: g 550
